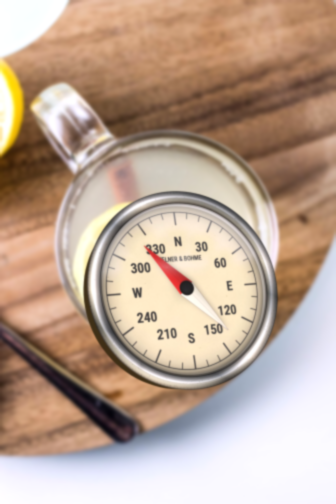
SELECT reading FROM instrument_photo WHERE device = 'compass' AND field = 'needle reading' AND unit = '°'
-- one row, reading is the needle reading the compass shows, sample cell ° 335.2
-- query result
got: ° 320
